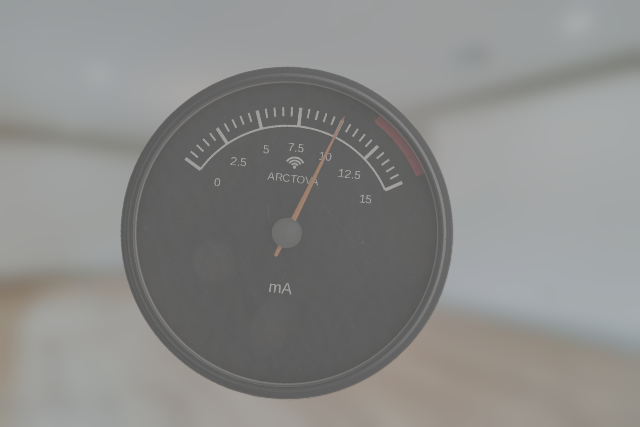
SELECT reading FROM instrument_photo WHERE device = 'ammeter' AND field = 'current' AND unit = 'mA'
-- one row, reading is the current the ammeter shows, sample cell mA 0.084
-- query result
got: mA 10
